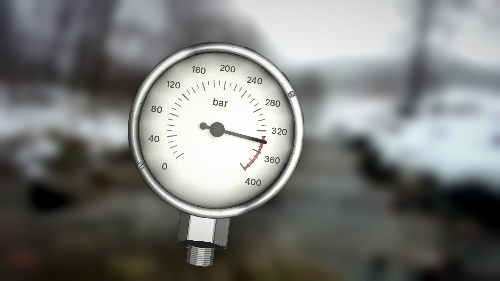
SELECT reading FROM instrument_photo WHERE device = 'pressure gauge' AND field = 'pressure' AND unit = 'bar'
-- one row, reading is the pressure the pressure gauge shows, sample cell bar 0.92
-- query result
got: bar 340
